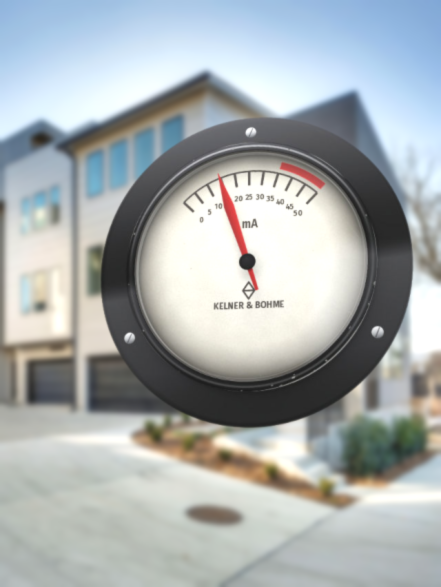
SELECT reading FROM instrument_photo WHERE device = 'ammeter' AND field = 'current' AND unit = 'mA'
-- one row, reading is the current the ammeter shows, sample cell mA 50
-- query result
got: mA 15
